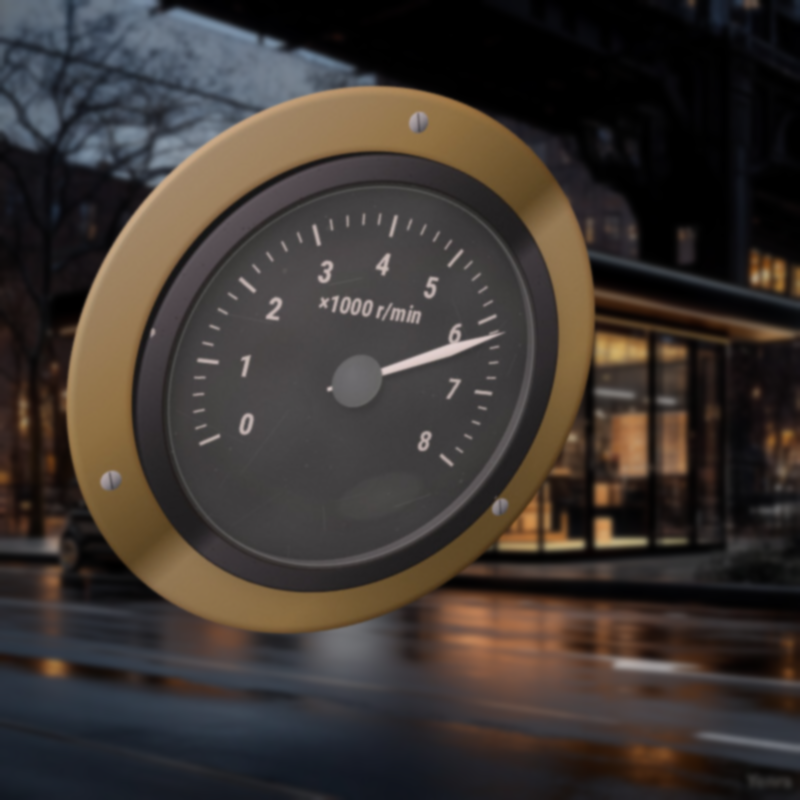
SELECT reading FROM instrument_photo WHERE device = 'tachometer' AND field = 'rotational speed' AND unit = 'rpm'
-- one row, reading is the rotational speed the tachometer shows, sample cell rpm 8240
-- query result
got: rpm 6200
